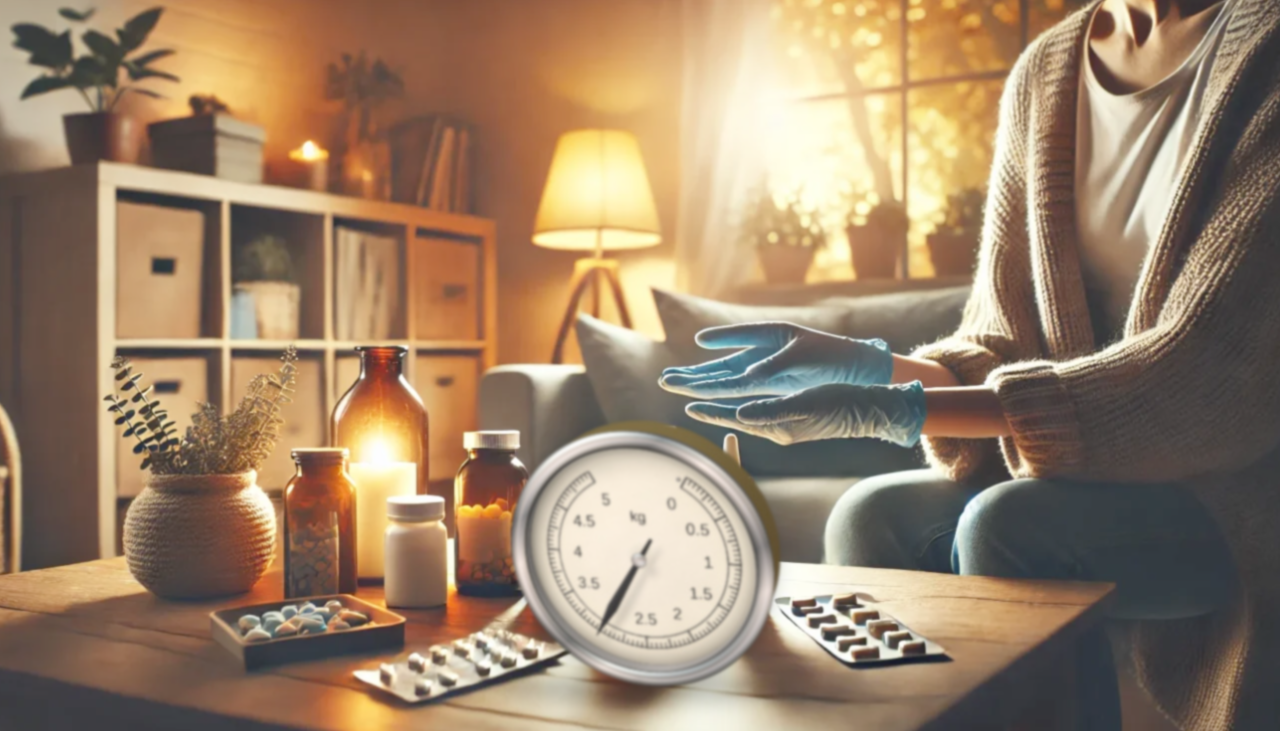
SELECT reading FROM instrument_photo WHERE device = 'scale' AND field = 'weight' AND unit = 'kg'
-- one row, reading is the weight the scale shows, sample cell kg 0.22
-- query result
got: kg 3
